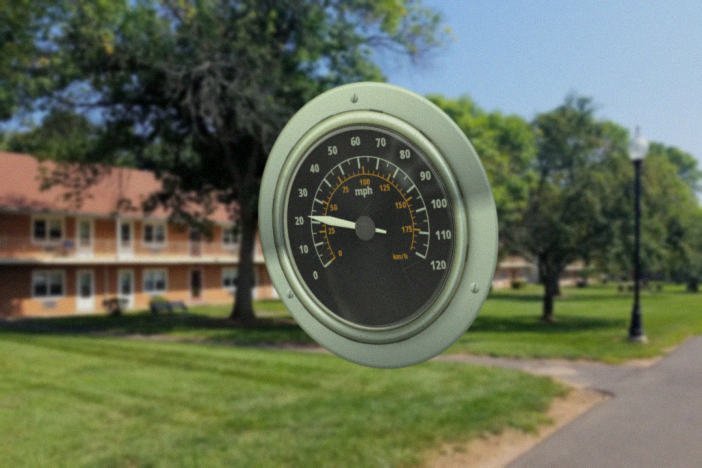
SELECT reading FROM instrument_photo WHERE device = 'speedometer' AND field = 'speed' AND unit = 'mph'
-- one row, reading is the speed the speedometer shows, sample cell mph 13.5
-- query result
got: mph 22.5
